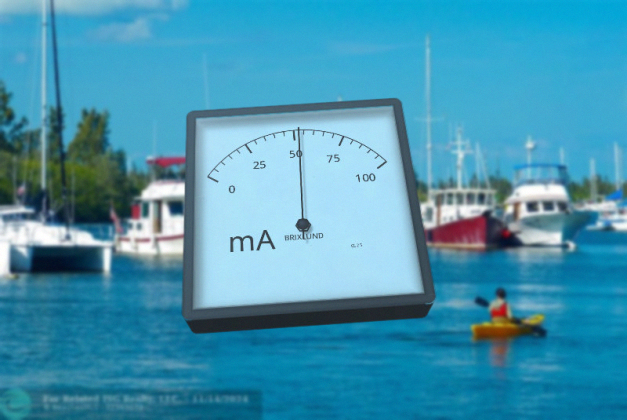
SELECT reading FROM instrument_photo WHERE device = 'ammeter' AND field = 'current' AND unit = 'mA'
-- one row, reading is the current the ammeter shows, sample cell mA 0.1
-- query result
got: mA 52.5
